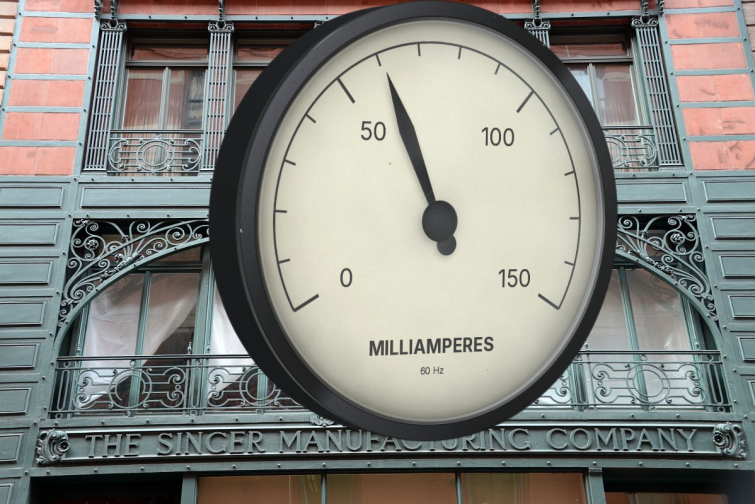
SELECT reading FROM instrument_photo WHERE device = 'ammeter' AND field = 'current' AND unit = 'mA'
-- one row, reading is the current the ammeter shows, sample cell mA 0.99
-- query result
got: mA 60
